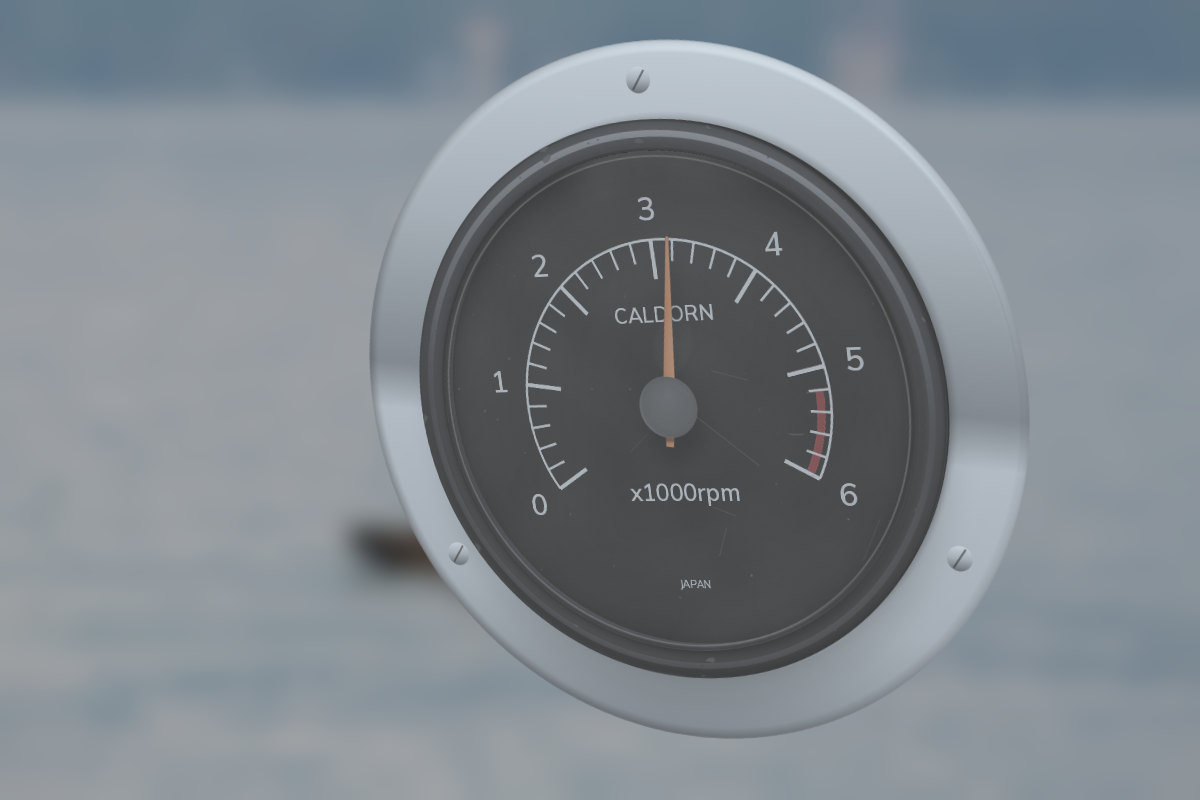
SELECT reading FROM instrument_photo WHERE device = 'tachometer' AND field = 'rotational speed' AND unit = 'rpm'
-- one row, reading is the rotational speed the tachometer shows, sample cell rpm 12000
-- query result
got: rpm 3200
